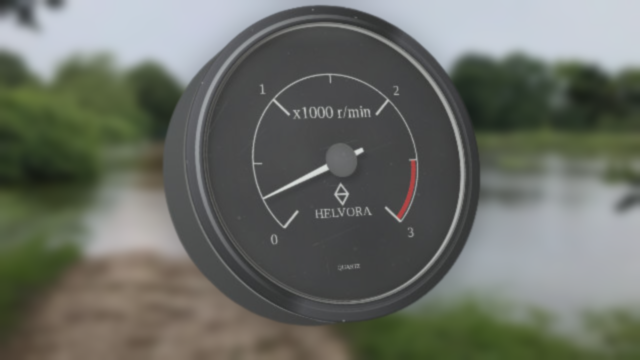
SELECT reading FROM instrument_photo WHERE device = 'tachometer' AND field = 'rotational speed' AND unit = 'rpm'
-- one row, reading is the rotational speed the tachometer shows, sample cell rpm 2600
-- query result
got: rpm 250
